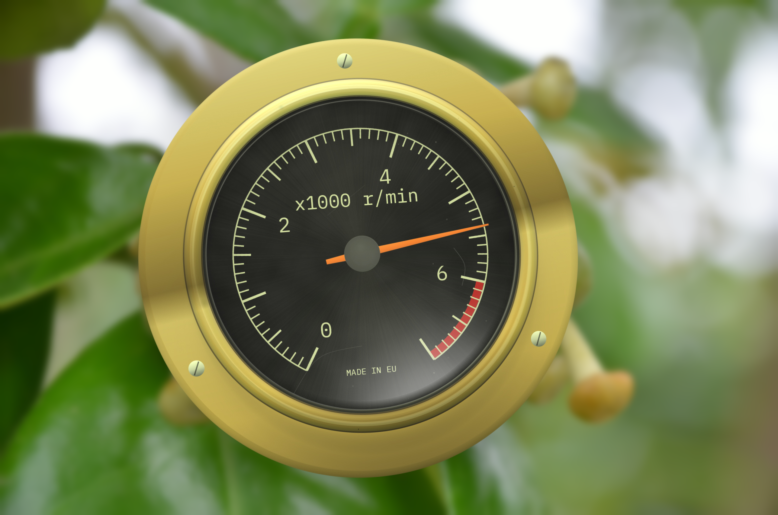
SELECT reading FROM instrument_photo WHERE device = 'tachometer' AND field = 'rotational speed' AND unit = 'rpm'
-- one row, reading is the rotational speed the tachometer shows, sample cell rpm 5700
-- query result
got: rpm 5400
